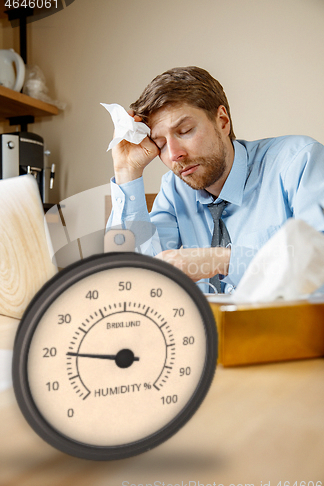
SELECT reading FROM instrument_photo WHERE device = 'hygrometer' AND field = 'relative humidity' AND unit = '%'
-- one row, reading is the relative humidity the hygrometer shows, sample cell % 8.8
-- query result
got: % 20
